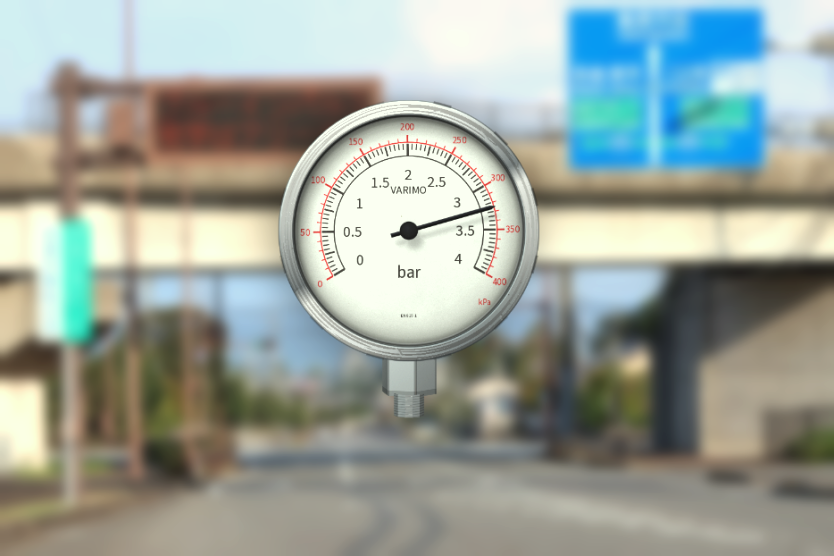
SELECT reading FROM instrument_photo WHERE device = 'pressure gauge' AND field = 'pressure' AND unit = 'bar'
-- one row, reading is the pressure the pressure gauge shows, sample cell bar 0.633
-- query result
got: bar 3.25
